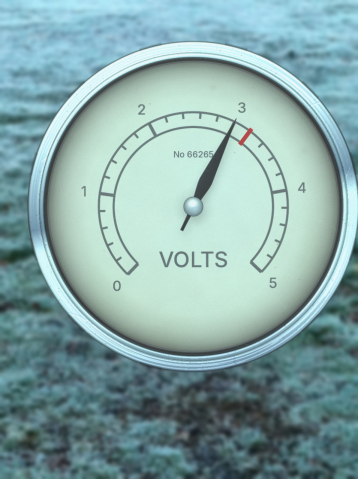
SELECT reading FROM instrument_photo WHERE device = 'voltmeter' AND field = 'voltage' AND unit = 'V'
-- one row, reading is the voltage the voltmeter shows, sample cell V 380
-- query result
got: V 3
